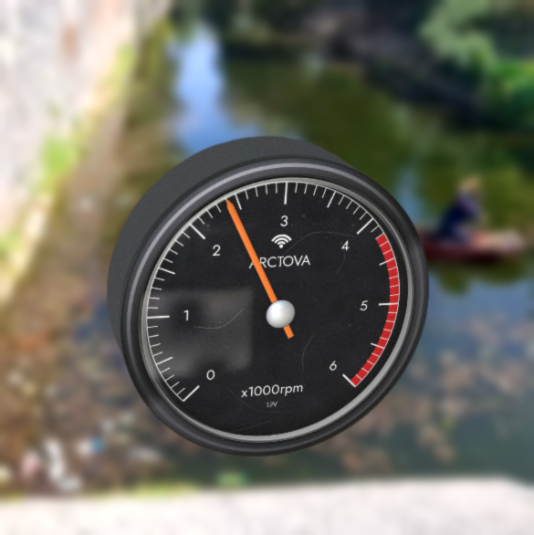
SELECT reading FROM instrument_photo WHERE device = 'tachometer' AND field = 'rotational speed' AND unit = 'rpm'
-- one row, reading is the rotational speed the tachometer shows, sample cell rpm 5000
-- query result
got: rpm 2400
